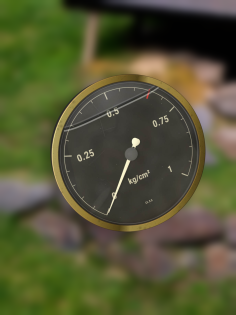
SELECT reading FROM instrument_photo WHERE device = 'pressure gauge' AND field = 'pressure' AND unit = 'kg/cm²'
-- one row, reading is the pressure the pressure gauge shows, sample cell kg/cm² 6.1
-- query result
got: kg/cm² 0
